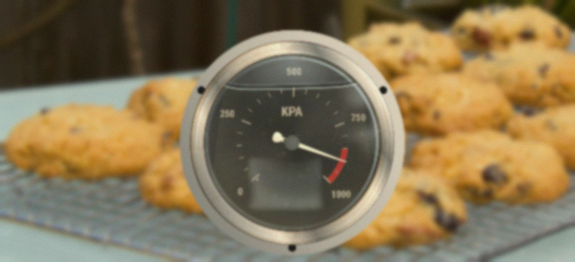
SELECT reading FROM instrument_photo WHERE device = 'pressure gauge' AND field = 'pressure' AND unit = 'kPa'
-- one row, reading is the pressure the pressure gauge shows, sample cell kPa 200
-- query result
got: kPa 900
